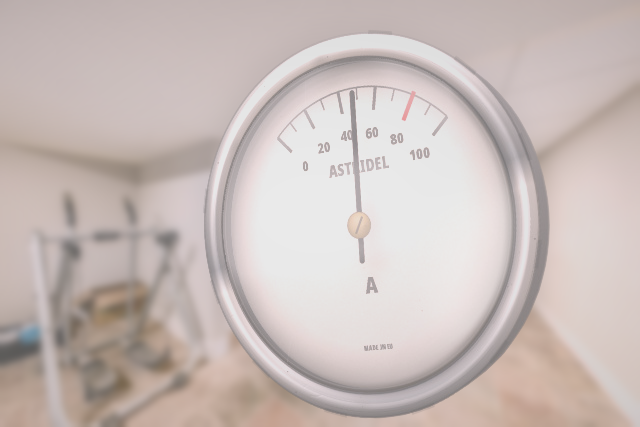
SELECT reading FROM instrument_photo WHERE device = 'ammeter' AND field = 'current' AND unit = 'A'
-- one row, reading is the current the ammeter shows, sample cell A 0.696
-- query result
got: A 50
